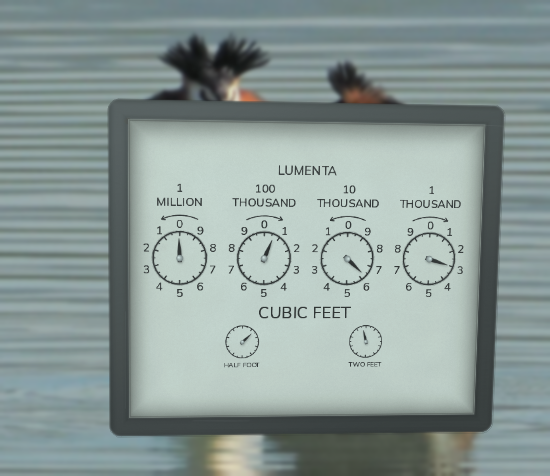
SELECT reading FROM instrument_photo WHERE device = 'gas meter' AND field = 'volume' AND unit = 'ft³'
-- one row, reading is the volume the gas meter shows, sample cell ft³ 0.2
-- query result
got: ft³ 6300
